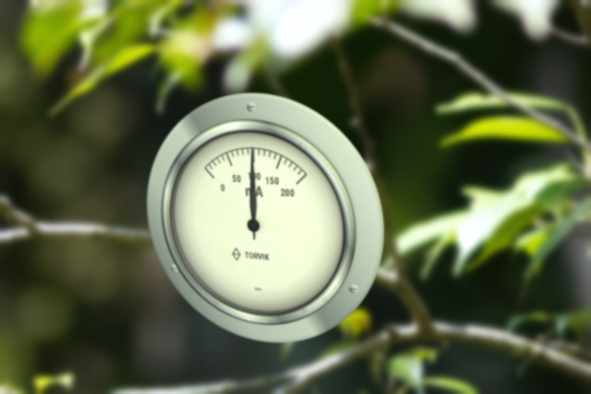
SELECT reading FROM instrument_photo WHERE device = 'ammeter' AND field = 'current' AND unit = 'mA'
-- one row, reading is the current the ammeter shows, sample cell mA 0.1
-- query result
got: mA 100
